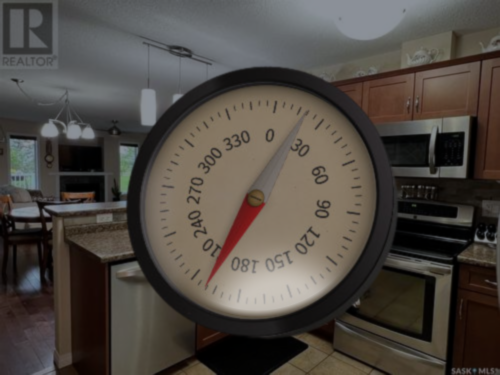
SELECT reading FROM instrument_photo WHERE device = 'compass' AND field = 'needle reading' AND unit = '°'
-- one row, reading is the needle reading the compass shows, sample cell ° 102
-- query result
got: ° 200
